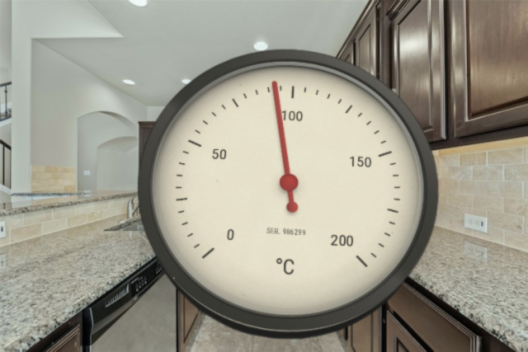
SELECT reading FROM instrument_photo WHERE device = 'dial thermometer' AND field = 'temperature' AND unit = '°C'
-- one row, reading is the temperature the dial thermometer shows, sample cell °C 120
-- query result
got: °C 92.5
